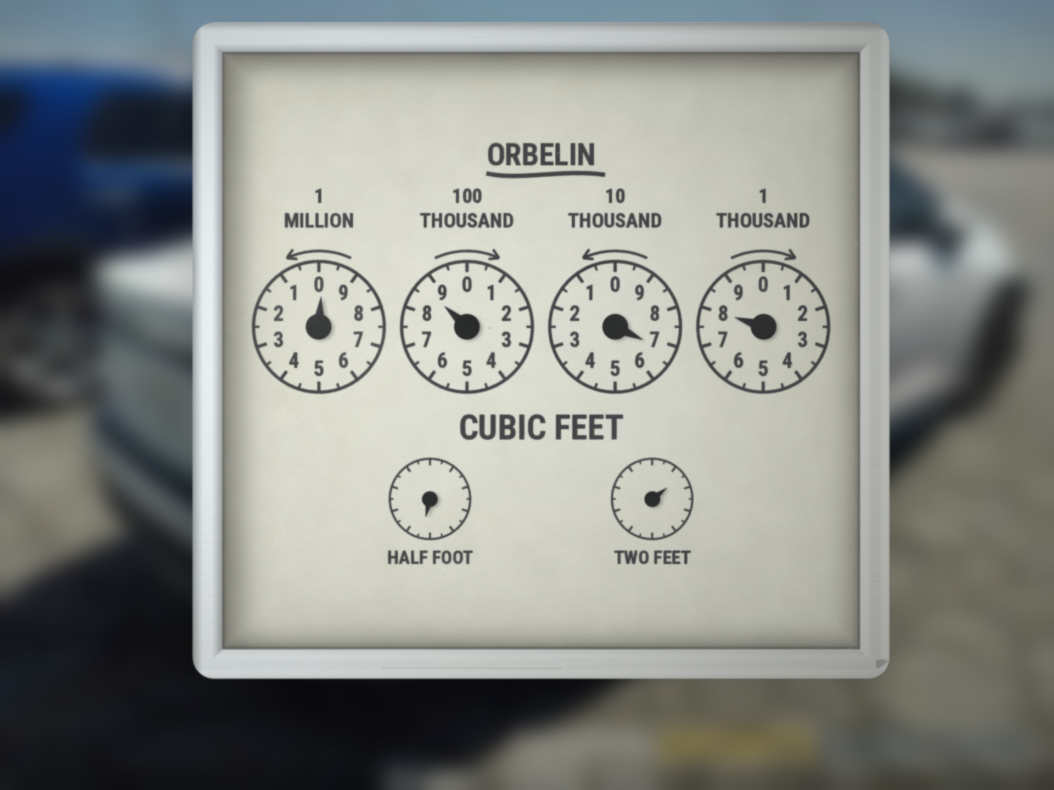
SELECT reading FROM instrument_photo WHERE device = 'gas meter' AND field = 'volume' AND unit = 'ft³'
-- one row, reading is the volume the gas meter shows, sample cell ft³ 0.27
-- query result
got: ft³ 986800
